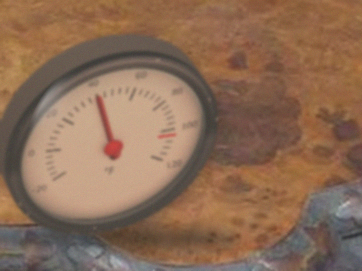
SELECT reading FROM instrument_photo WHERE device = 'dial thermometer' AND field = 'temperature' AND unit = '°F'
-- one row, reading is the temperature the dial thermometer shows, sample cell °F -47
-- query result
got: °F 40
